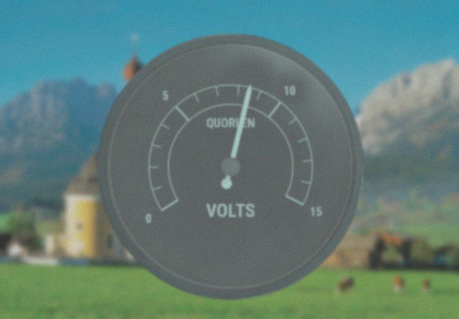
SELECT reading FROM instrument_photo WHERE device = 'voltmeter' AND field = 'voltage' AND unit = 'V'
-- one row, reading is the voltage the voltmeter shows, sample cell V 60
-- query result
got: V 8.5
